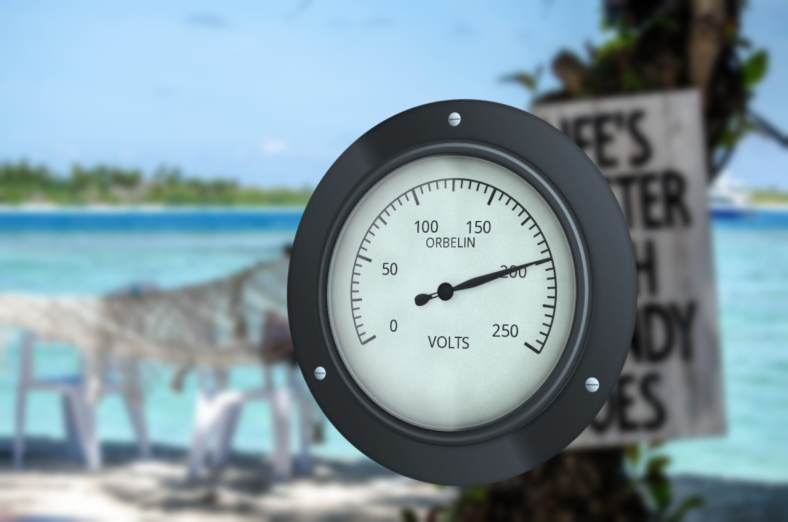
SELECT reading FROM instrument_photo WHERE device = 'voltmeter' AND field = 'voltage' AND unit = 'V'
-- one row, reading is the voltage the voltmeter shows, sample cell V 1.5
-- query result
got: V 200
